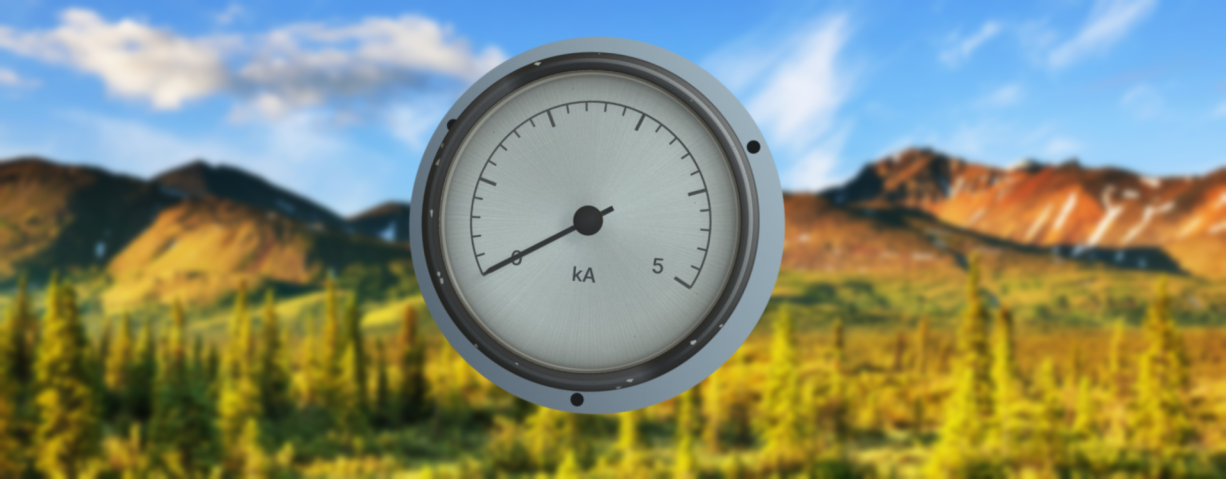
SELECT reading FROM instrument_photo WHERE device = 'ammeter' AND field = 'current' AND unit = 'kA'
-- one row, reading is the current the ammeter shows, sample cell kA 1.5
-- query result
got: kA 0
